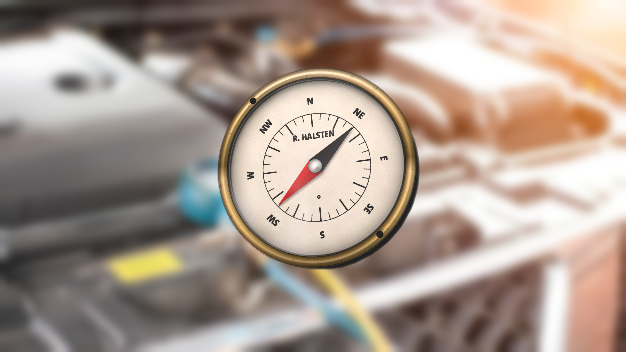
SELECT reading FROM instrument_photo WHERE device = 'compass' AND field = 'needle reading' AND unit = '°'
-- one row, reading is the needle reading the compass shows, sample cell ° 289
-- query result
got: ° 230
